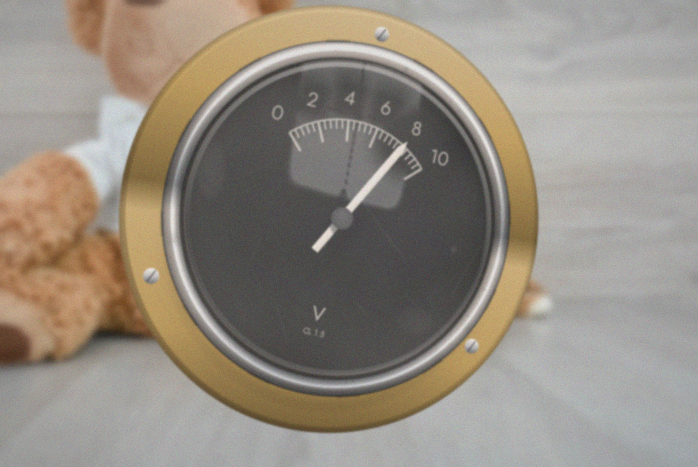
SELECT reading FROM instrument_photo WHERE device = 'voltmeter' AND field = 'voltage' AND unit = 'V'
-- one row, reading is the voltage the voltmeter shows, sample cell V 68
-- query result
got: V 8
